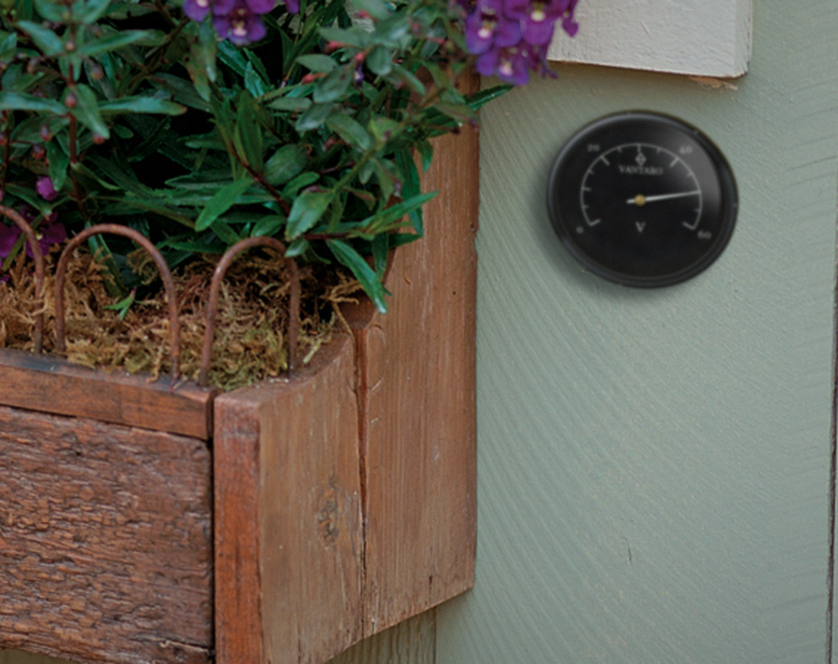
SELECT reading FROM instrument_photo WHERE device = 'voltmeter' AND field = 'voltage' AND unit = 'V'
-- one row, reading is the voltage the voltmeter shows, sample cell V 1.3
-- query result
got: V 50
